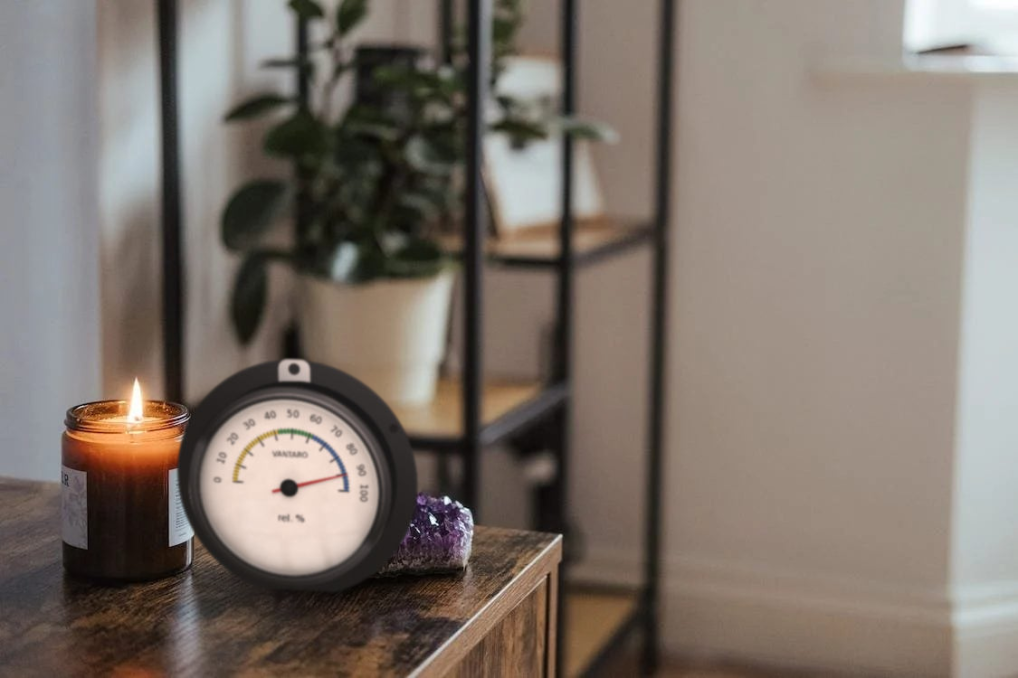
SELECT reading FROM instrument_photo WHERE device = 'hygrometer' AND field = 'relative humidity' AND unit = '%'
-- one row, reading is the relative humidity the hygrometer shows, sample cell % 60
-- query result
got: % 90
